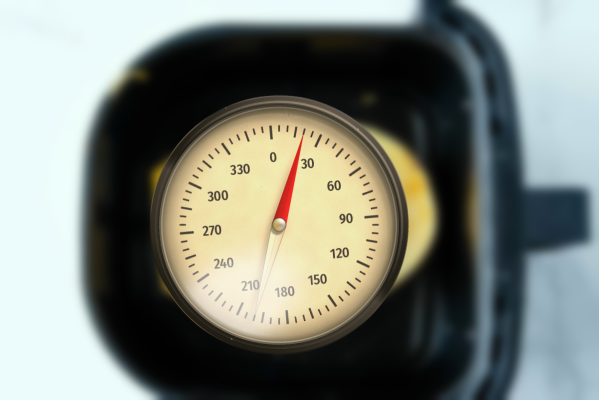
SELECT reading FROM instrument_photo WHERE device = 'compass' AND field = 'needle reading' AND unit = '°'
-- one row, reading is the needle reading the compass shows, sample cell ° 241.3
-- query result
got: ° 20
